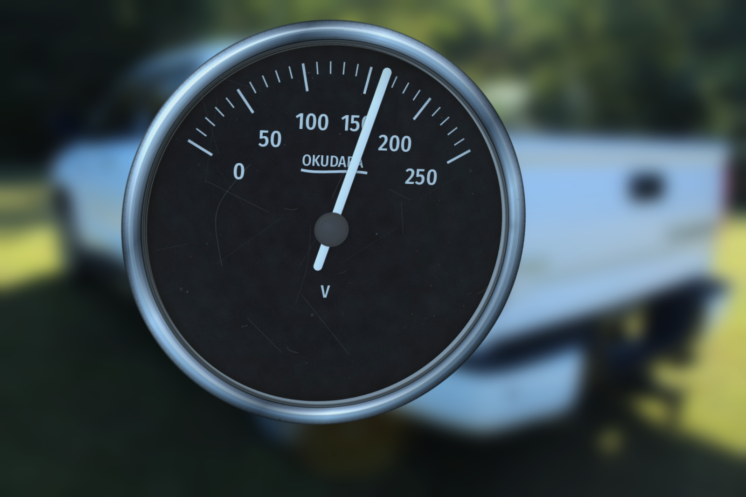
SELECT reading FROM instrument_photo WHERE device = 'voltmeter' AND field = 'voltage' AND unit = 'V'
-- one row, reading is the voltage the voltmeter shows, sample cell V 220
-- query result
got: V 160
